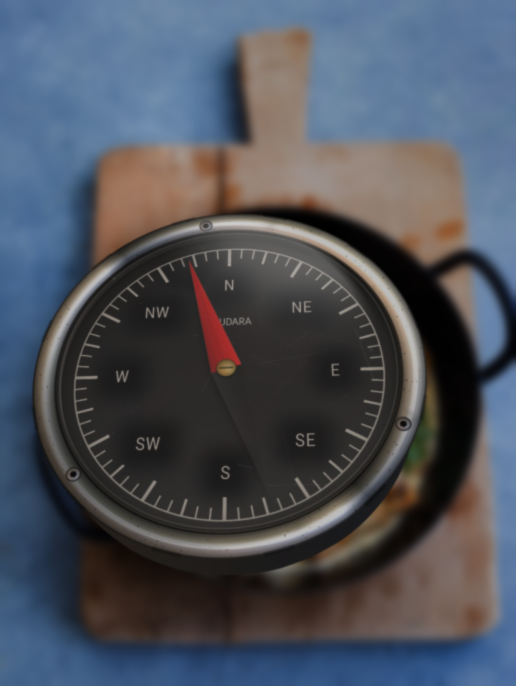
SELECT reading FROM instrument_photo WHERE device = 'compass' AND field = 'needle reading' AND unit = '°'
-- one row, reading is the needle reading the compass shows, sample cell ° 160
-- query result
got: ° 342.5
